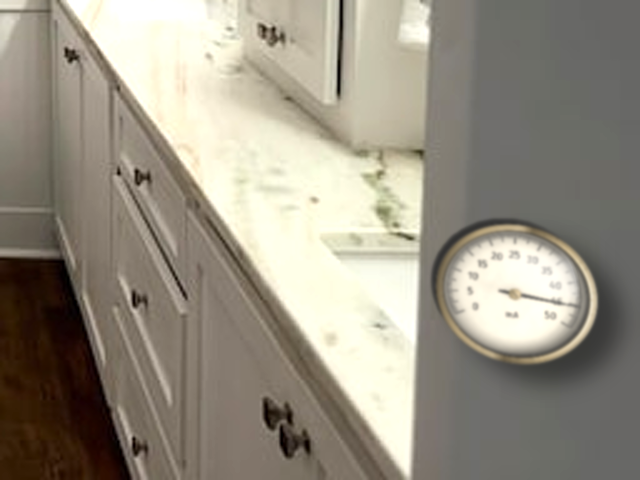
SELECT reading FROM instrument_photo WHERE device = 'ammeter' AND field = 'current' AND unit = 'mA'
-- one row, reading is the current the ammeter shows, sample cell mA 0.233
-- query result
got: mA 45
